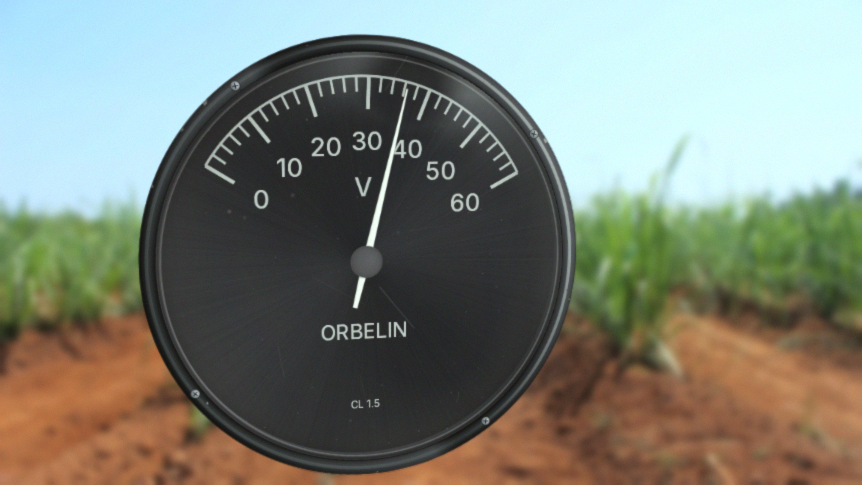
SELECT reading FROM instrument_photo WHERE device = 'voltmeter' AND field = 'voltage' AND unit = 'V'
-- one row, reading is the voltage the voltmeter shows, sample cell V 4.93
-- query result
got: V 36
